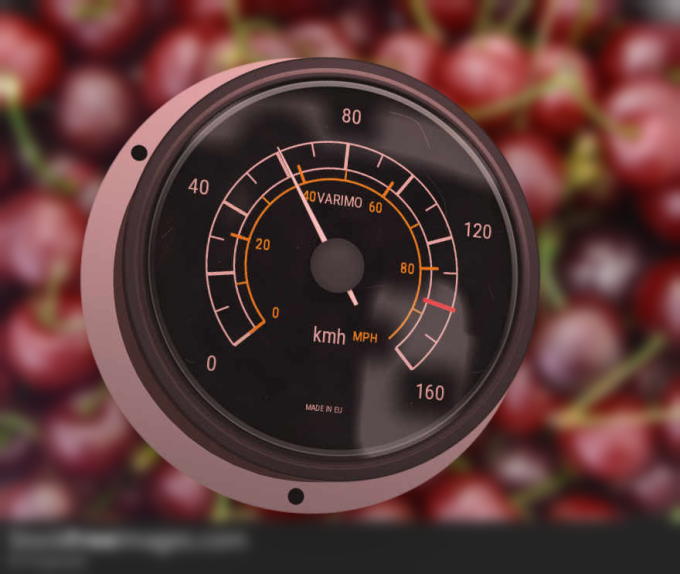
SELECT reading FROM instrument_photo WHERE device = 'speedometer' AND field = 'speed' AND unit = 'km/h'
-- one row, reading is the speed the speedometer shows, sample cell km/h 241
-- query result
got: km/h 60
